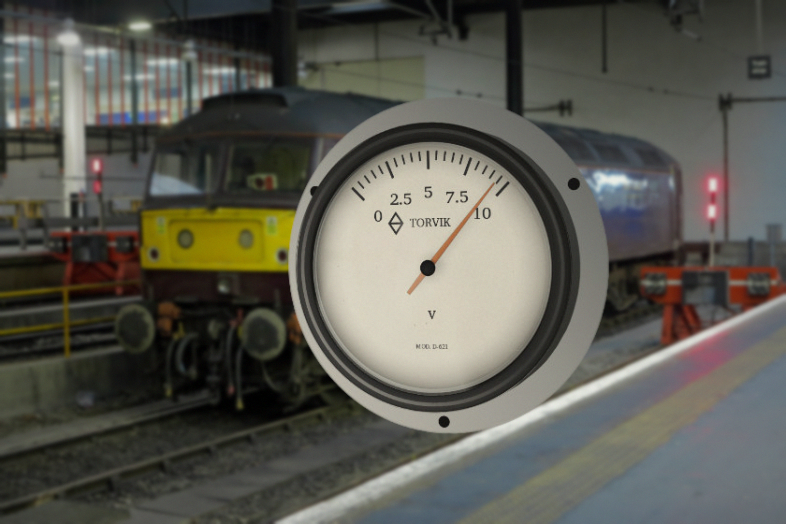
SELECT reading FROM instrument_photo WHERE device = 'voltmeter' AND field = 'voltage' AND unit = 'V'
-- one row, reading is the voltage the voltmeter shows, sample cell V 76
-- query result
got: V 9.5
